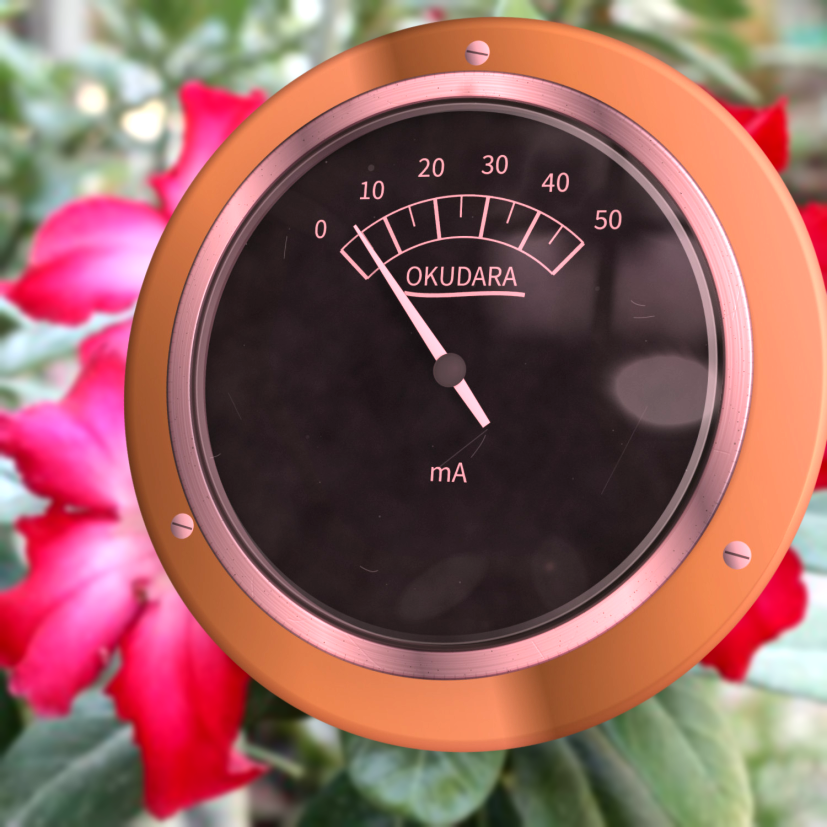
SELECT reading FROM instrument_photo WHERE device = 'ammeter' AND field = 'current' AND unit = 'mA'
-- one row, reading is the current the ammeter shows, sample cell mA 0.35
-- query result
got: mA 5
